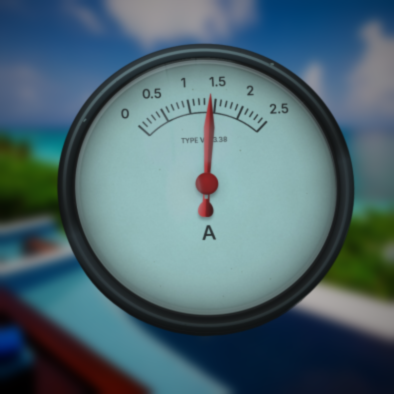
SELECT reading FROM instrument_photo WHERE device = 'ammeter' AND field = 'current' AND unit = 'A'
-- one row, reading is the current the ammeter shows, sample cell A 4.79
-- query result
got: A 1.4
